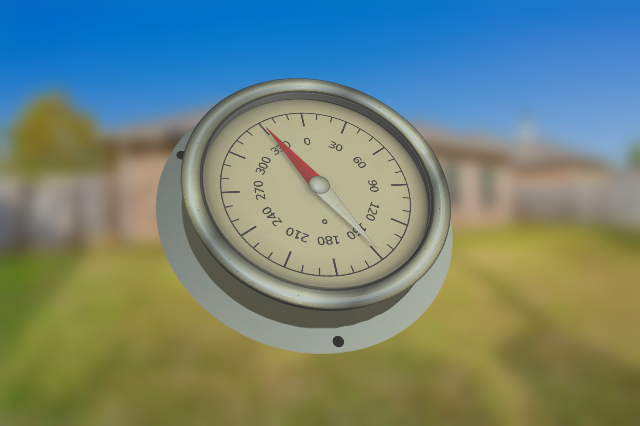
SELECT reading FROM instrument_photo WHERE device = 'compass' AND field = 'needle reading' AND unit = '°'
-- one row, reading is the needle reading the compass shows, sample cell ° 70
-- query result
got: ° 330
